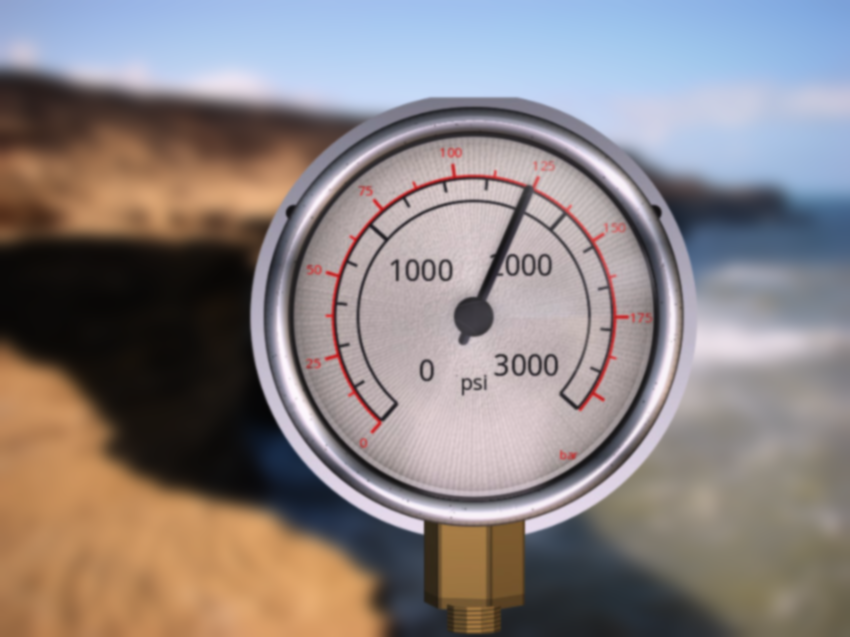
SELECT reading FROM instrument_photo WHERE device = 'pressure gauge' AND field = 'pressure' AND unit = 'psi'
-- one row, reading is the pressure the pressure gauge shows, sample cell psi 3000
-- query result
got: psi 1800
